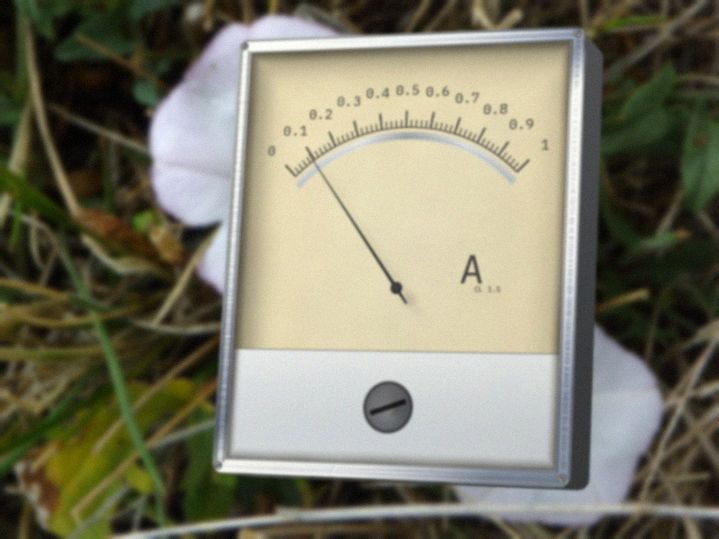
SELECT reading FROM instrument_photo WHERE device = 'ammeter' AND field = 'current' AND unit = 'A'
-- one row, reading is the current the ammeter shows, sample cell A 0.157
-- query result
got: A 0.1
